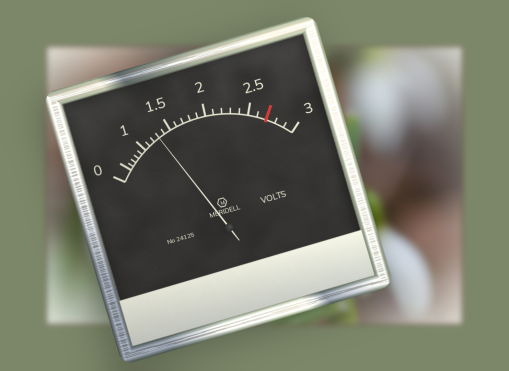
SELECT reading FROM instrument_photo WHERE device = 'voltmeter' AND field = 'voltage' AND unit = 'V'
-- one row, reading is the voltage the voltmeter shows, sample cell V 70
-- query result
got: V 1.3
